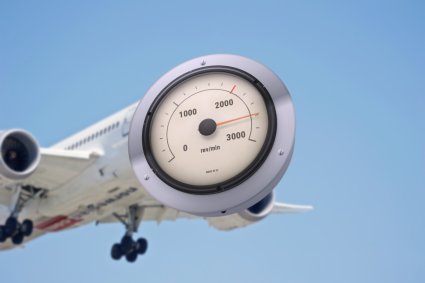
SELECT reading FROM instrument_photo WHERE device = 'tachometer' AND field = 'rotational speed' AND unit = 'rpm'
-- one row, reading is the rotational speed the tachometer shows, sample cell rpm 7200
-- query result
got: rpm 2600
